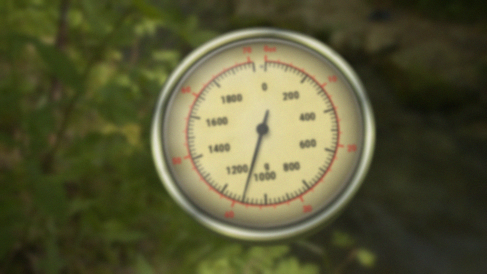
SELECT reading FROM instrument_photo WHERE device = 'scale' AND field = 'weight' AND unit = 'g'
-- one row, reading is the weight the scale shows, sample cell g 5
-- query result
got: g 1100
